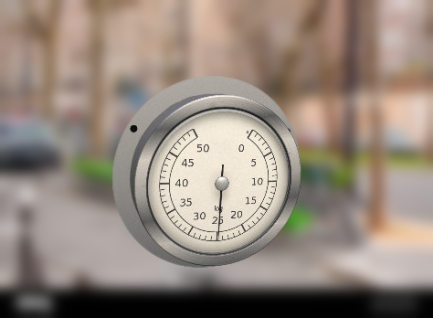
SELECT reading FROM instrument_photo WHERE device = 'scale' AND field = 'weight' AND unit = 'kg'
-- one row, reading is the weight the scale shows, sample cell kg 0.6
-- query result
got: kg 25
